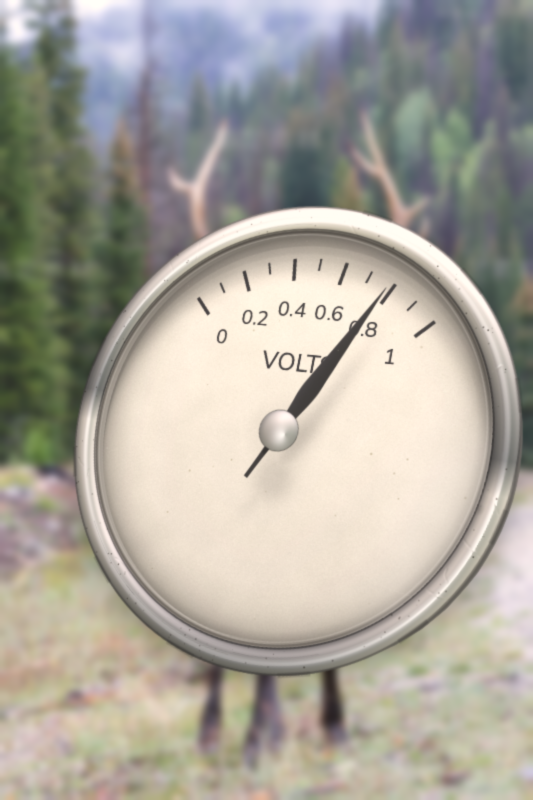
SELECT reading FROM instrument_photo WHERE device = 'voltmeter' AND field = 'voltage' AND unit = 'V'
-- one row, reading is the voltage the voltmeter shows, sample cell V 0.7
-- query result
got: V 0.8
